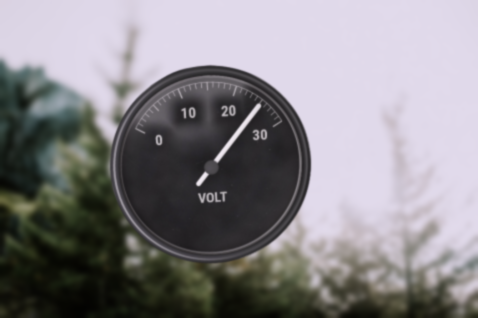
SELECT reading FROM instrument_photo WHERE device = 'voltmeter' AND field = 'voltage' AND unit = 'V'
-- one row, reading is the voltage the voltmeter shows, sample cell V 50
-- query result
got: V 25
